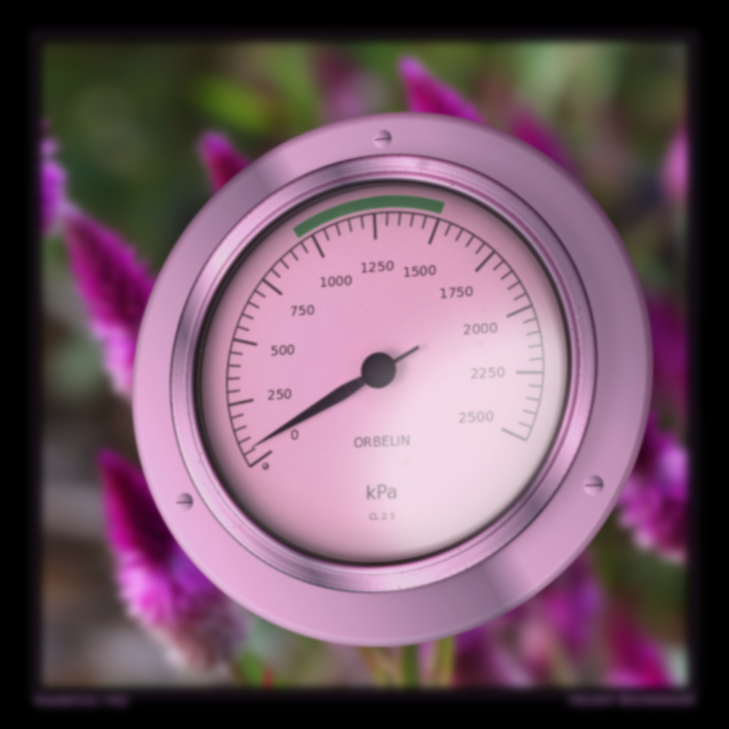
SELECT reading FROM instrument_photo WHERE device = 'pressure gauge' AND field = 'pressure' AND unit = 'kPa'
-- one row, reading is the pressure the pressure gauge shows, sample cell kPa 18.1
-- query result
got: kPa 50
